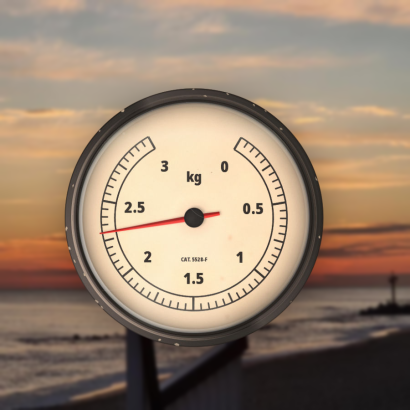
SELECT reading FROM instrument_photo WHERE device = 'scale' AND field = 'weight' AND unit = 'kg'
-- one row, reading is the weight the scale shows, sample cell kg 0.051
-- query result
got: kg 2.3
